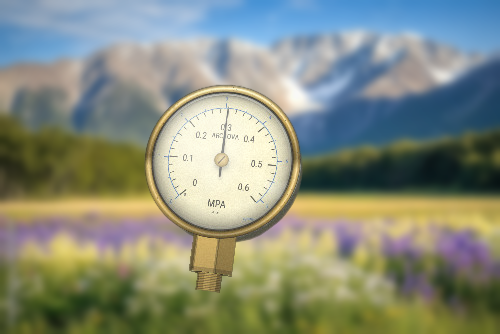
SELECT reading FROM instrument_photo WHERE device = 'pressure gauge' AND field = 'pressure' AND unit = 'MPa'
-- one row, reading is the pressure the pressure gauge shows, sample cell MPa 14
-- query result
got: MPa 0.3
